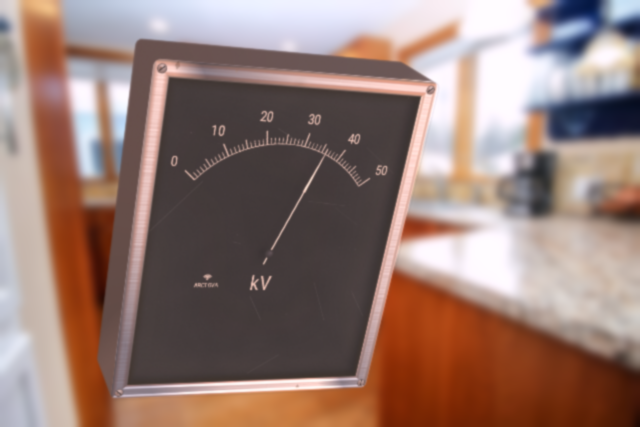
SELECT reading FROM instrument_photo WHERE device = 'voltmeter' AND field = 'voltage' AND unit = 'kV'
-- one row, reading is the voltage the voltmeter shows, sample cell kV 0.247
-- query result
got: kV 35
